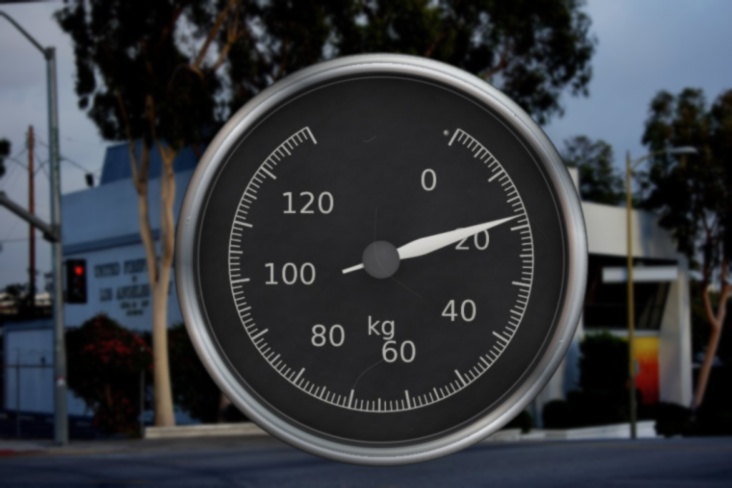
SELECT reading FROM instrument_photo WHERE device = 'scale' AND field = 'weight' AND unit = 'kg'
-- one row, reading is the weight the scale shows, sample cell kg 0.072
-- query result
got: kg 18
